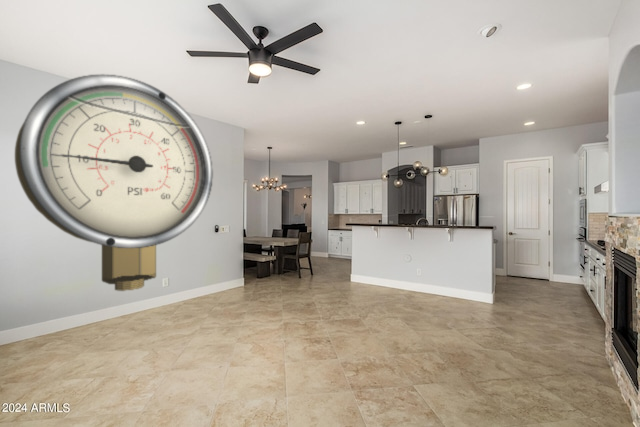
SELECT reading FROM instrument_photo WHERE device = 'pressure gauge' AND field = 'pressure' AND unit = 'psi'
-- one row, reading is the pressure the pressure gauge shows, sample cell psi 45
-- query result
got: psi 10
